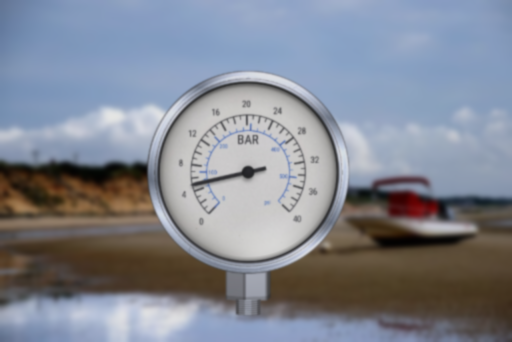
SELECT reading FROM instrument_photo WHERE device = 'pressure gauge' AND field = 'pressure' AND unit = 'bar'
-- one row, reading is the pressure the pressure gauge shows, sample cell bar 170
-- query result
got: bar 5
